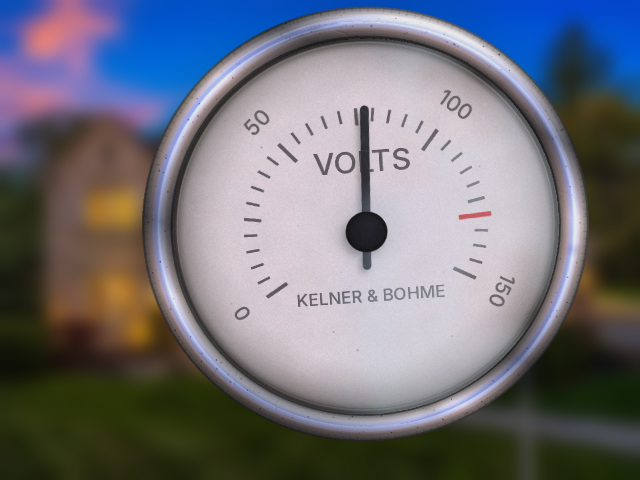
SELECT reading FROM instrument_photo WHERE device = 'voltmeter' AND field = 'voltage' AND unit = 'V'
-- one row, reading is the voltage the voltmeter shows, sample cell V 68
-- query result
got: V 77.5
